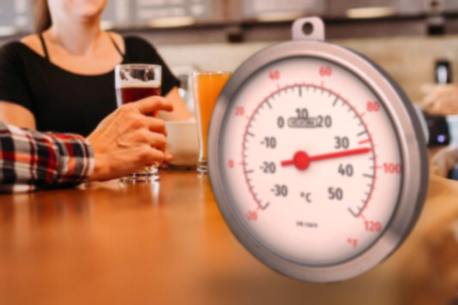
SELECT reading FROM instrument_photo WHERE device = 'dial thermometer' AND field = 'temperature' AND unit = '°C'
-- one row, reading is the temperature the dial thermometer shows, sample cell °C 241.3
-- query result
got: °C 34
